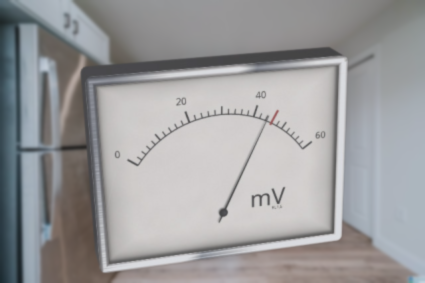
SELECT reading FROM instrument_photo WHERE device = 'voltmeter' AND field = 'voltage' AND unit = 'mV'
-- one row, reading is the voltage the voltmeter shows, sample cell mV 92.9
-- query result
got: mV 44
